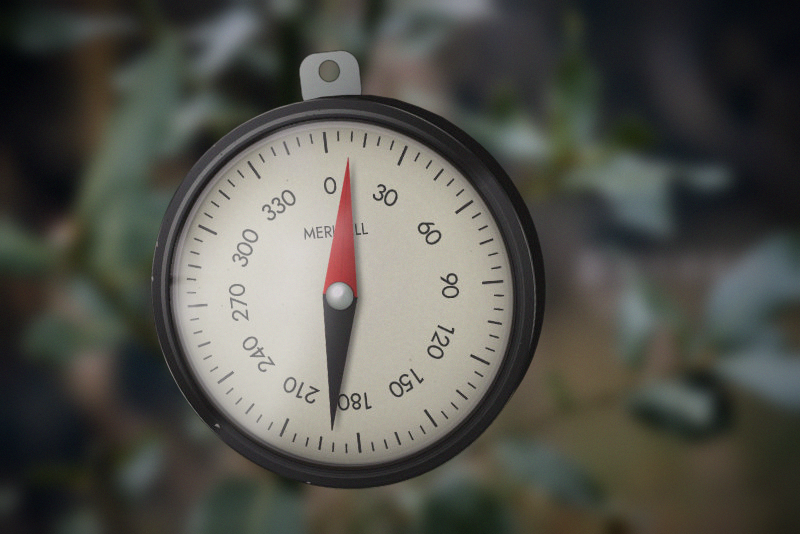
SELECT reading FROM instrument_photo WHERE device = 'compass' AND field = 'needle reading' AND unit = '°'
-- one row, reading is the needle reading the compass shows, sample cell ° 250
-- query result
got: ° 10
